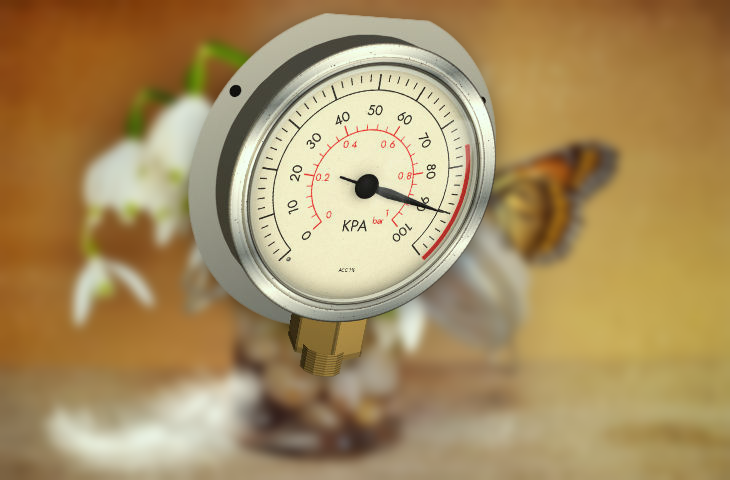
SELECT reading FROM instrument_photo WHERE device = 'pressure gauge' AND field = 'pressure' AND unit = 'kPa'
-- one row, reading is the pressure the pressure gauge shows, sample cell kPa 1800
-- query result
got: kPa 90
